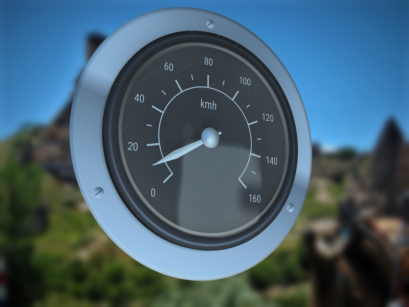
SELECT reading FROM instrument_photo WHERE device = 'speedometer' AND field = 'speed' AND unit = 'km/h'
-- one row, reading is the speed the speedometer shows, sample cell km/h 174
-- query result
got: km/h 10
